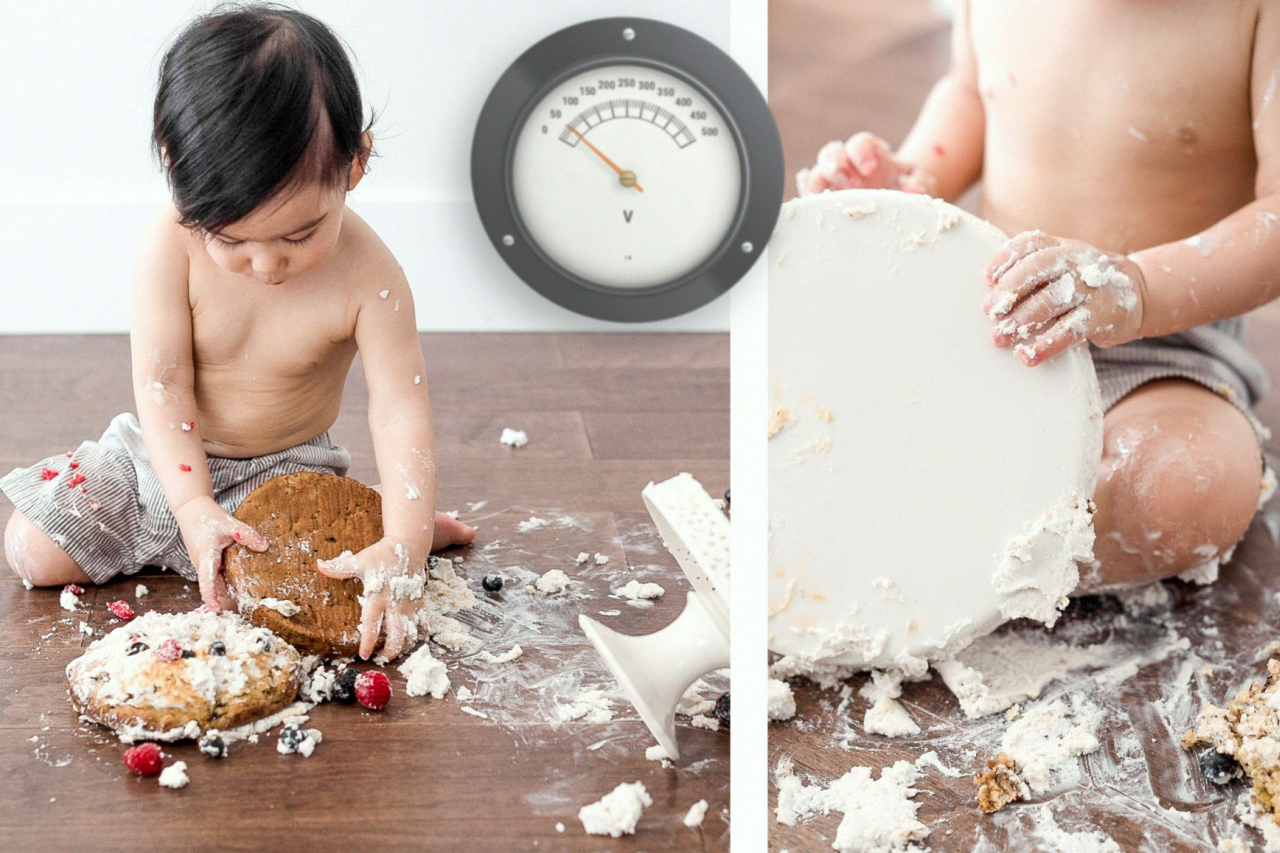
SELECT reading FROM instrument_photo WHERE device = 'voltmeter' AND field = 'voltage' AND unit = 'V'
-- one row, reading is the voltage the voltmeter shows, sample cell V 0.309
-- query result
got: V 50
